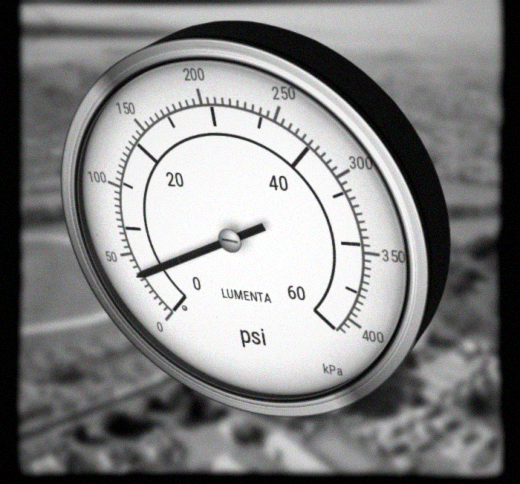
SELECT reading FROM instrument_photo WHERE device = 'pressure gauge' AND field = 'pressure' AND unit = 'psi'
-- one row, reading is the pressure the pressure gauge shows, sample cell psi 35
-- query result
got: psi 5
